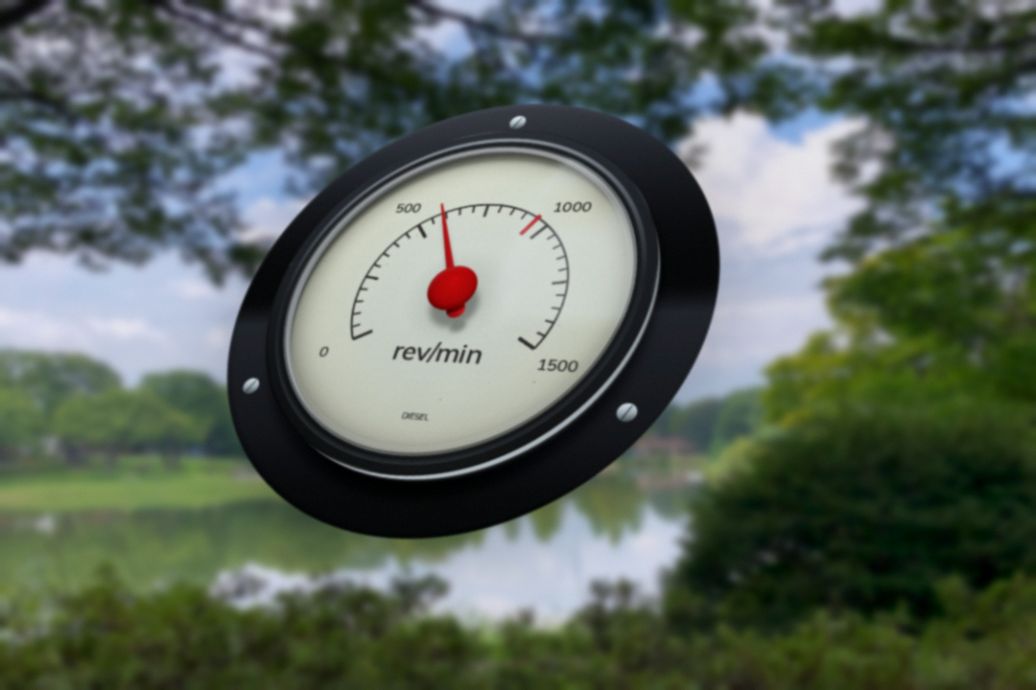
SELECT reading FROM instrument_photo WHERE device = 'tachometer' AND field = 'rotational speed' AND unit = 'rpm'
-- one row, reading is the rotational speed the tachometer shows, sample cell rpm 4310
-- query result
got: rpm 600
